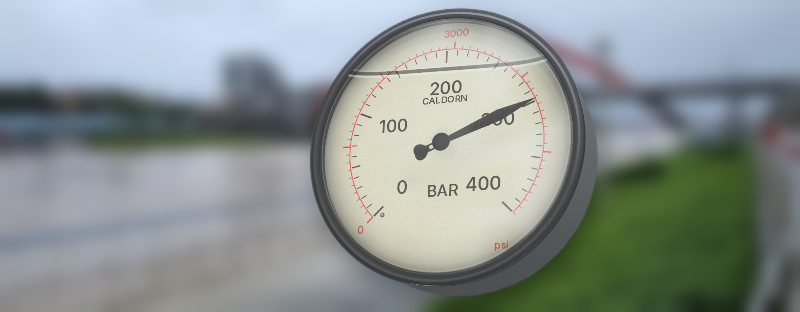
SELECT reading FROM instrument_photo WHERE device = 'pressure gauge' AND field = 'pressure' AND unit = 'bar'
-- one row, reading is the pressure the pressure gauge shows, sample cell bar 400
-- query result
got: bar 300
